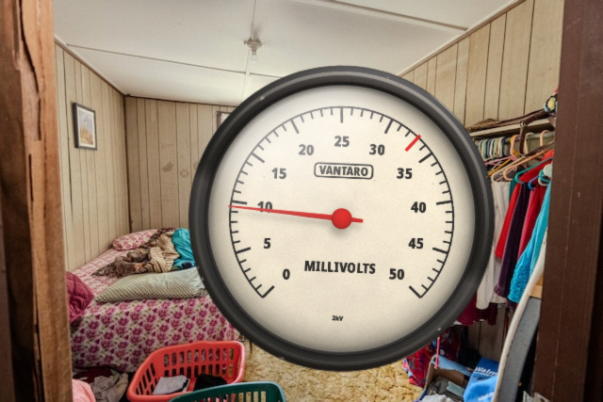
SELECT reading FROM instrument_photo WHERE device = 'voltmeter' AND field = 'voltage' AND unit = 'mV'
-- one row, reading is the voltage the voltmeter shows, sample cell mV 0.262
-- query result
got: mV 9.5
